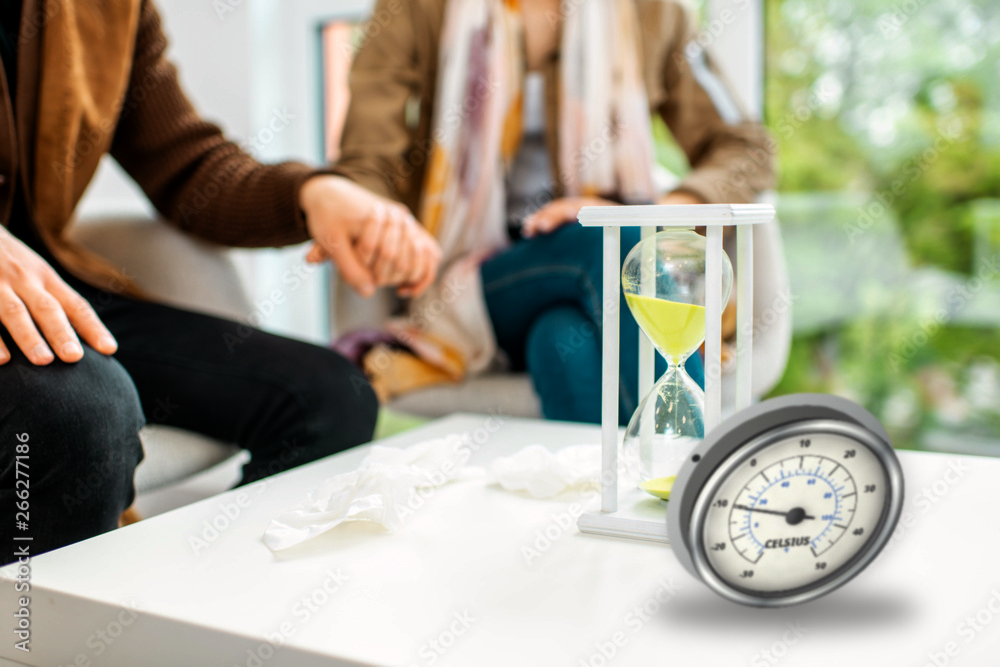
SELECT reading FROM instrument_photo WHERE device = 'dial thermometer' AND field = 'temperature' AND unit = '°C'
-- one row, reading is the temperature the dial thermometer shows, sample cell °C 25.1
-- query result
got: °C -10
